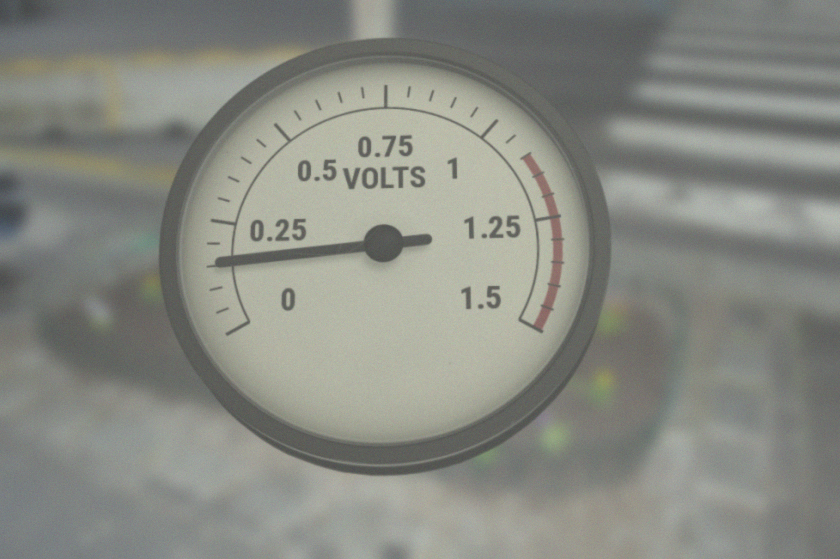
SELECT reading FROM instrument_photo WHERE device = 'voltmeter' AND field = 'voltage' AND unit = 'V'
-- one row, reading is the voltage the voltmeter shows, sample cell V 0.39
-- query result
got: V 0.15
